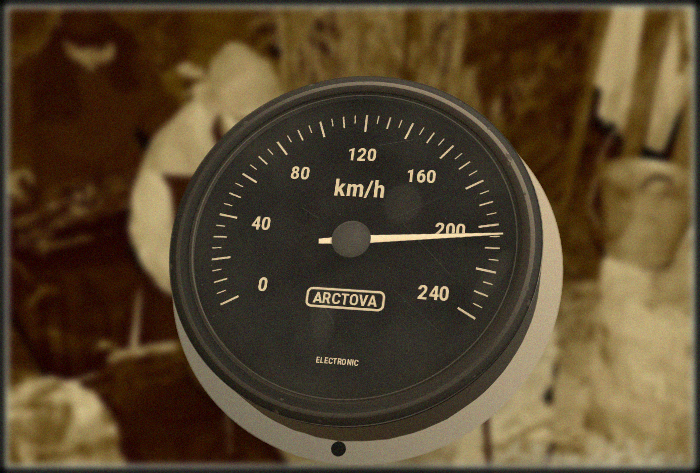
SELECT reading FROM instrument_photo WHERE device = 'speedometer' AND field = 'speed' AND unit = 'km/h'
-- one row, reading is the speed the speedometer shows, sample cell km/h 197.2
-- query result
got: km/h 205
